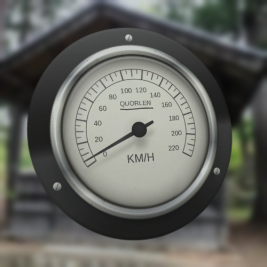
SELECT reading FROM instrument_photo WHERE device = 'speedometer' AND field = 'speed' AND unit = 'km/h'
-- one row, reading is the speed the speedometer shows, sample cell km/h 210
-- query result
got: km/h 5
